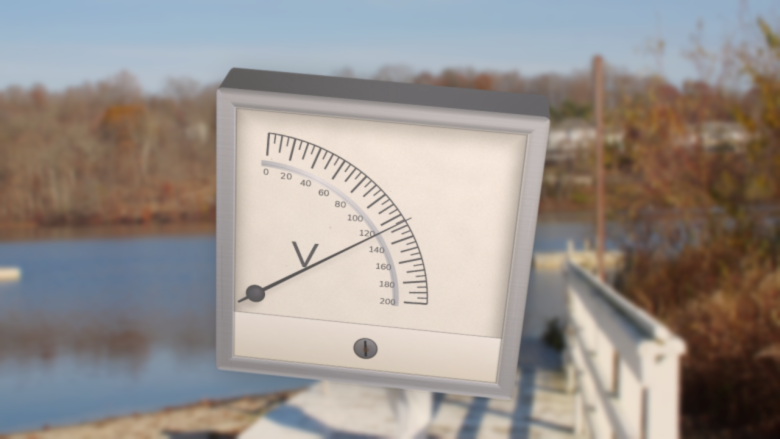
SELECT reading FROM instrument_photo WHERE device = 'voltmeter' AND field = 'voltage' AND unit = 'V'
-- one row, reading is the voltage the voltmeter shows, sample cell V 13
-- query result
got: V 125
